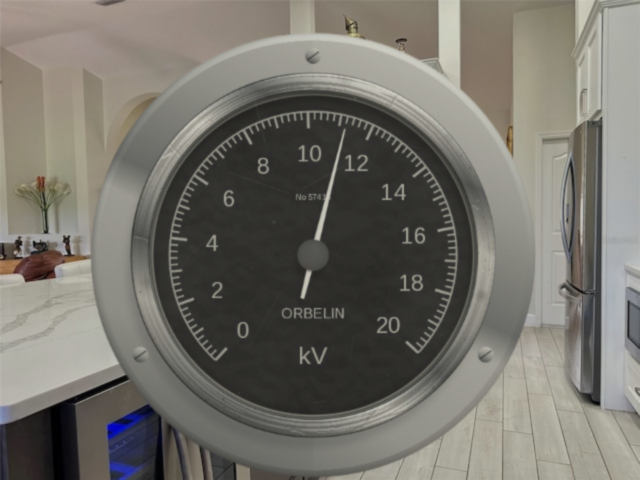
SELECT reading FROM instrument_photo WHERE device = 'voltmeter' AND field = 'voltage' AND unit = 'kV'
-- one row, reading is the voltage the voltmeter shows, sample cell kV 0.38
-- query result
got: kV 11.2
